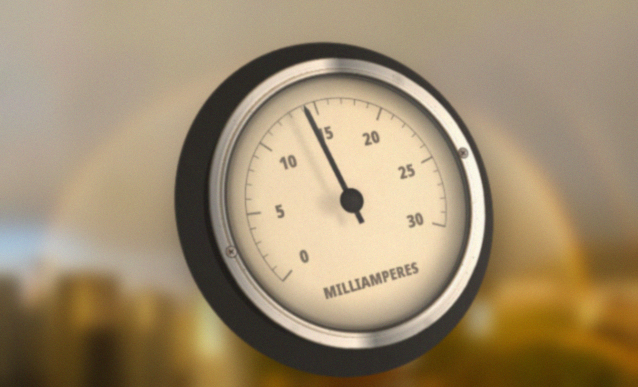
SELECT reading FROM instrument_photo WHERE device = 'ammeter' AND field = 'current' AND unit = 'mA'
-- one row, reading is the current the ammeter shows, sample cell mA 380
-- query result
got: mA 14
